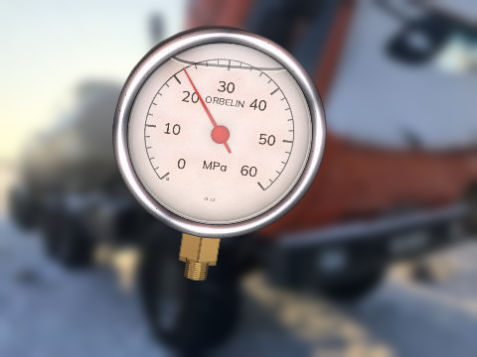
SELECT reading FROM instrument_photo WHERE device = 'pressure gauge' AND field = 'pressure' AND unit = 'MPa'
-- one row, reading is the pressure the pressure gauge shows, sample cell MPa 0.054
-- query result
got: MPa 22
